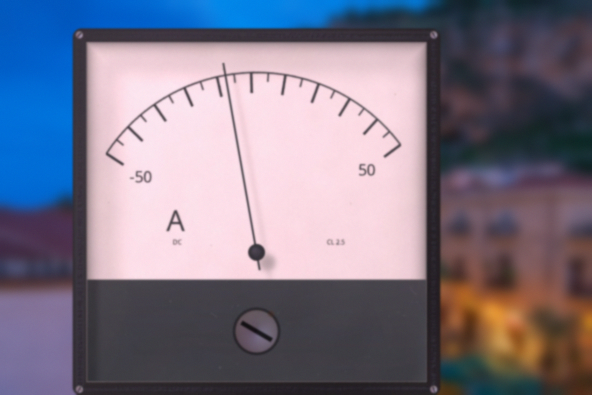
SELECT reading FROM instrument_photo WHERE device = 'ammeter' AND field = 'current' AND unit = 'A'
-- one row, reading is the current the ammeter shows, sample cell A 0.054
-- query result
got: A -7.5
